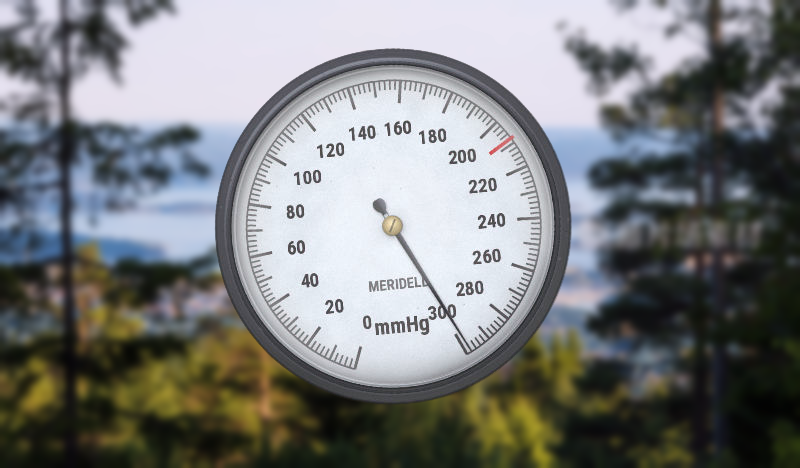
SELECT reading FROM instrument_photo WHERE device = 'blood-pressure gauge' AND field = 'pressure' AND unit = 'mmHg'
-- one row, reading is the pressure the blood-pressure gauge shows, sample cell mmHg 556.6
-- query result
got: mmHg 298
